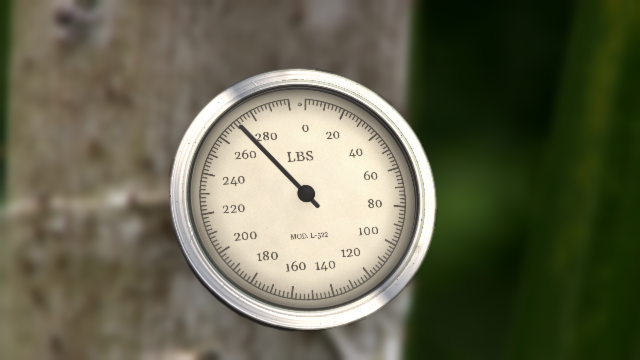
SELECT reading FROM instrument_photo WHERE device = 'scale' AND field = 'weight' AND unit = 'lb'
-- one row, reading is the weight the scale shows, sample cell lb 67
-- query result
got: lb 270
